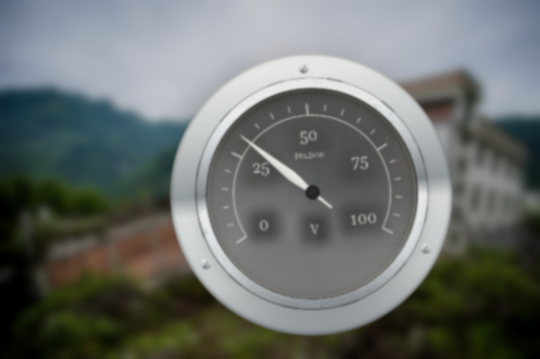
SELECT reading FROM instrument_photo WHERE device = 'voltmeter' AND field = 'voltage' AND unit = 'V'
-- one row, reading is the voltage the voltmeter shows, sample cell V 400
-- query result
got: V 30
